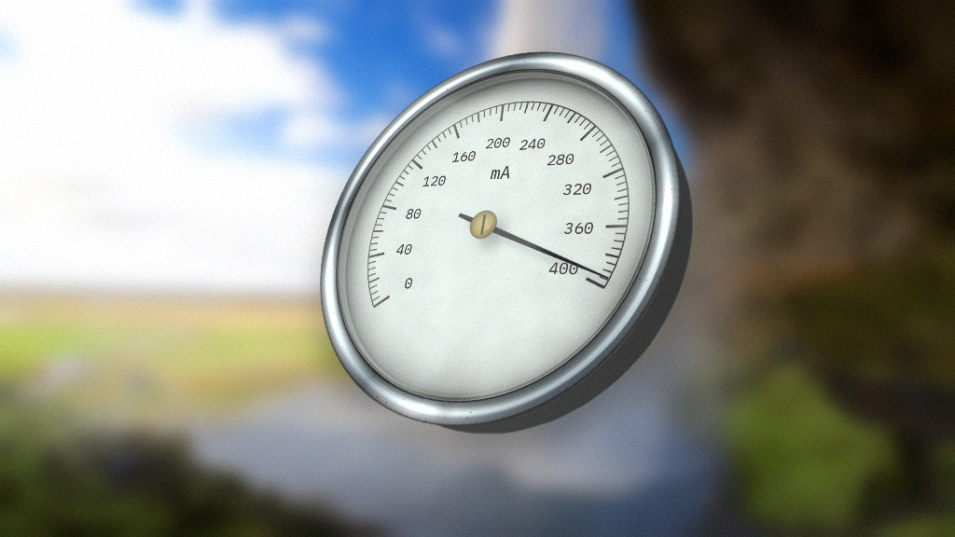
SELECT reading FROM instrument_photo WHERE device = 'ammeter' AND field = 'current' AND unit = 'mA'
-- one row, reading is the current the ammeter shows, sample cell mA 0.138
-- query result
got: mA 395
